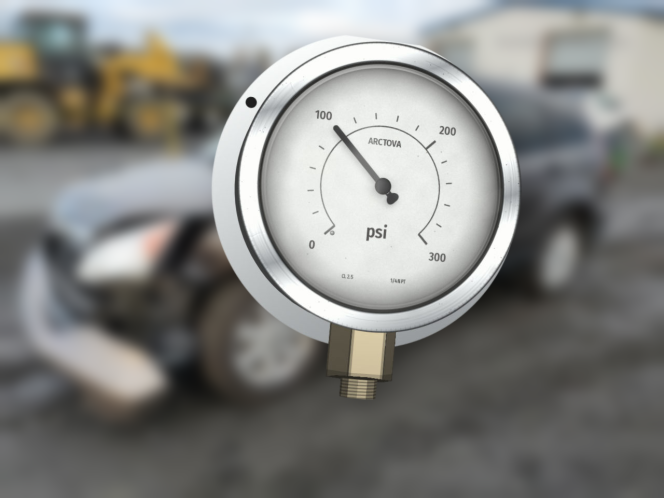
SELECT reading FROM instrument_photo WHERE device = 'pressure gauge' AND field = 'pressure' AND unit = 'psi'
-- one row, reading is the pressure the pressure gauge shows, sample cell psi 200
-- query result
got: psi 100
